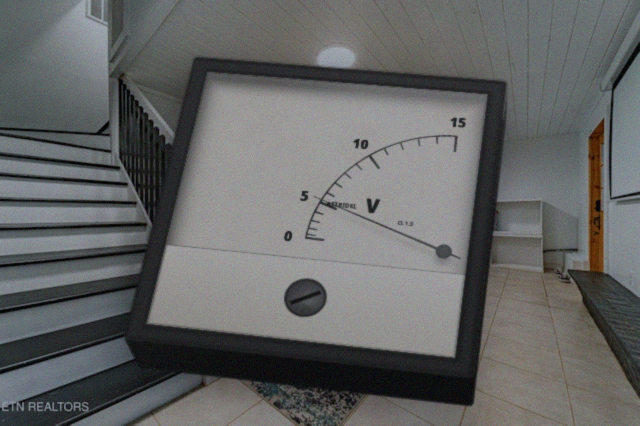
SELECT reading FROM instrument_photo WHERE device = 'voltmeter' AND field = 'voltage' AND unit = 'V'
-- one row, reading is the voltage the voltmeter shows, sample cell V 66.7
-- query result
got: V 5
